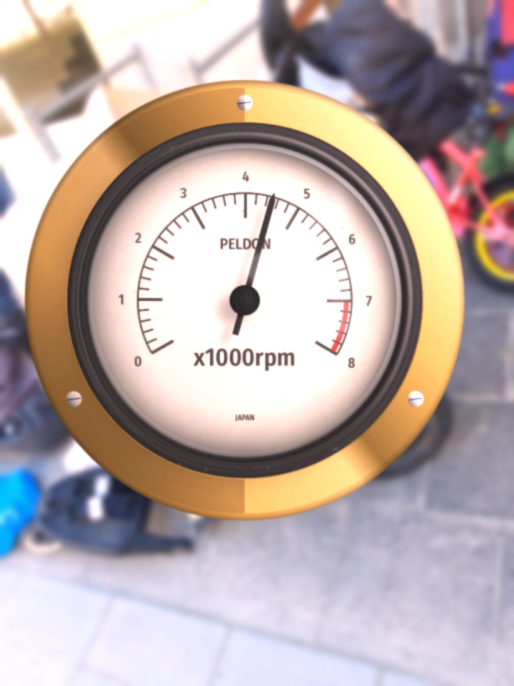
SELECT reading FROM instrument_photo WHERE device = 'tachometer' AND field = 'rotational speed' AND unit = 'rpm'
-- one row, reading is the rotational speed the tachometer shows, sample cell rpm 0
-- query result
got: rpm 4500
